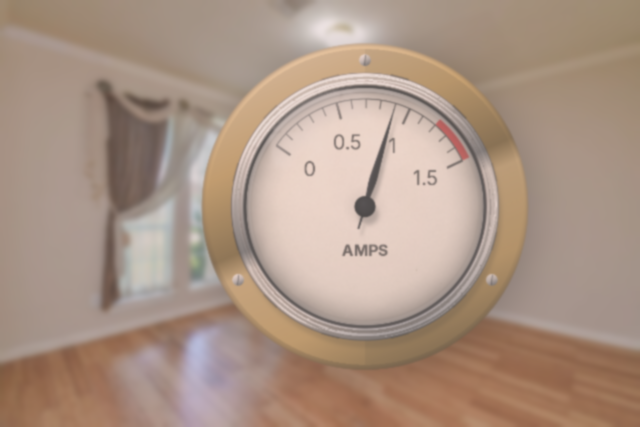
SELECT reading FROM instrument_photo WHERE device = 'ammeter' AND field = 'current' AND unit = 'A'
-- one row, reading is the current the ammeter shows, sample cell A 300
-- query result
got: A 0.9
